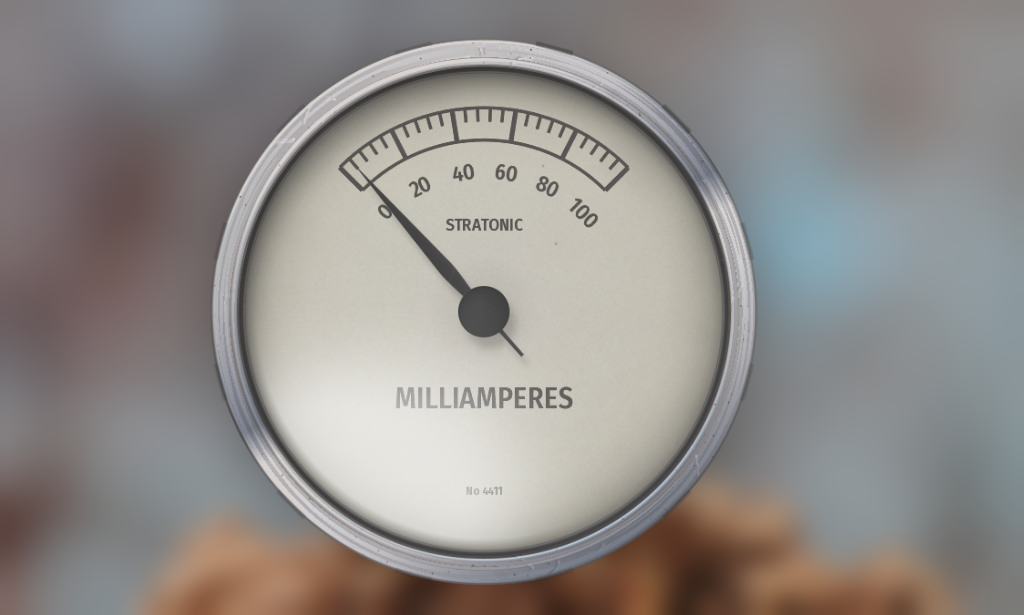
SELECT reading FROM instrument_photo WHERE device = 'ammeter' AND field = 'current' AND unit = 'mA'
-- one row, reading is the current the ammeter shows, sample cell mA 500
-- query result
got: mA 4
